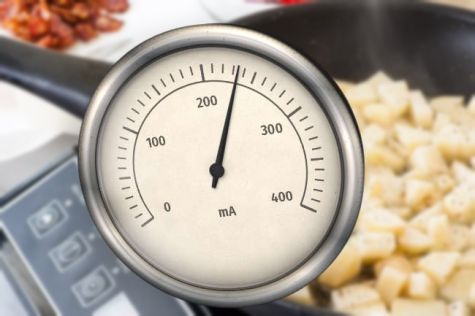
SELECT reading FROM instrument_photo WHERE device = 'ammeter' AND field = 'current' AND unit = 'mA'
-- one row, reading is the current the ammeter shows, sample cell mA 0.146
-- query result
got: mA 235
